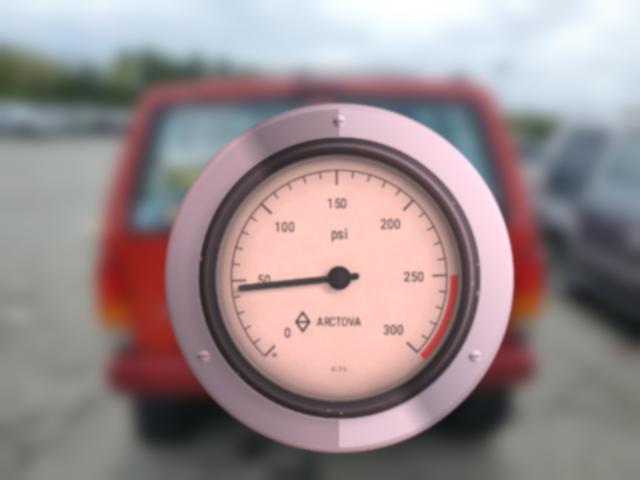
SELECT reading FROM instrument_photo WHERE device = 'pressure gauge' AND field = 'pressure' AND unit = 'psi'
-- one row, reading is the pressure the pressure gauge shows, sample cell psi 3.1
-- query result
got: psi 45
